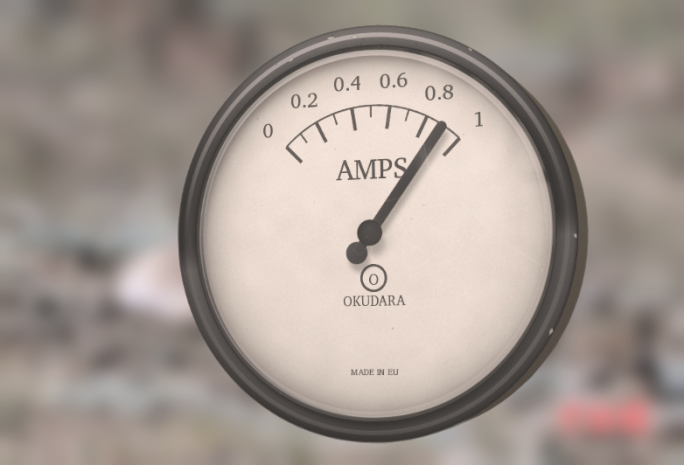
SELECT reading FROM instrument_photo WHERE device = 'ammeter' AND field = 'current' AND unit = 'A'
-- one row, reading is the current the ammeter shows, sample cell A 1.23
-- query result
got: A 0.9
